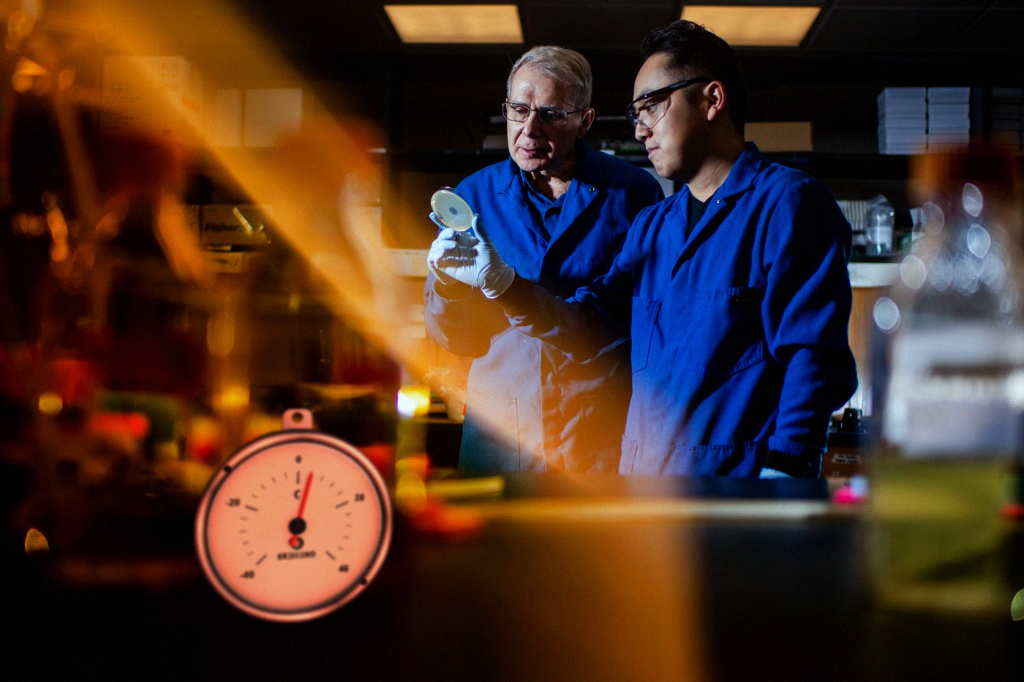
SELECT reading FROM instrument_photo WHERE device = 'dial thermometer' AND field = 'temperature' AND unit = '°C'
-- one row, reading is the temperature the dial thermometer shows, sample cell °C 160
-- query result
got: °C 4
